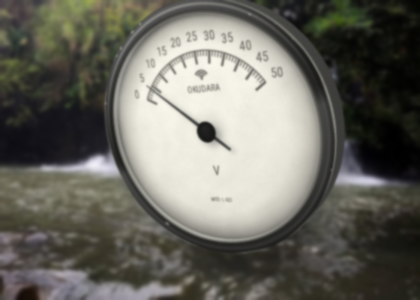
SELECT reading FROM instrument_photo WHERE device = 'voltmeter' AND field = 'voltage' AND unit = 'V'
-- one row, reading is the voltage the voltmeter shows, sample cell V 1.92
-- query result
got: V 5
